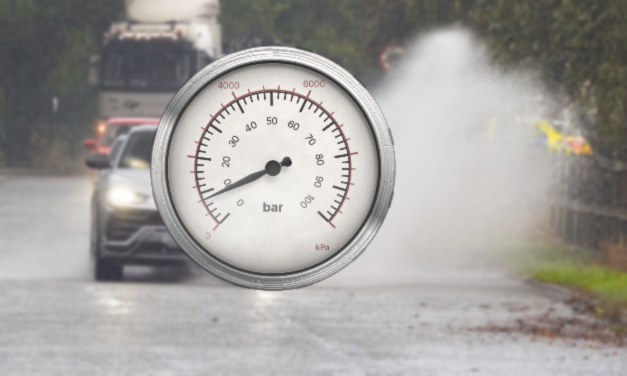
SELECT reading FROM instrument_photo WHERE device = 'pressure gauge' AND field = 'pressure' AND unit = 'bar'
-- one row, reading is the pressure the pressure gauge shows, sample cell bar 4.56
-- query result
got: bar 8
